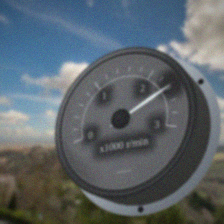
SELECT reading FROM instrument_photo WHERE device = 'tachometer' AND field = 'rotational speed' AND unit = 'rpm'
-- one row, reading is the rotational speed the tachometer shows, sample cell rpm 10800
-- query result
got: rpm 2400
